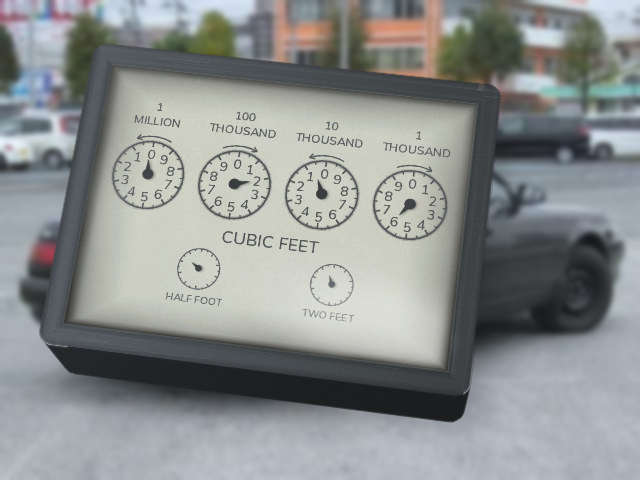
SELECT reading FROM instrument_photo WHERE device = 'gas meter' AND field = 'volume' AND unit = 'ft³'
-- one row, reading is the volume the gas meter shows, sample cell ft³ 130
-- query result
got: ft³ 20600
